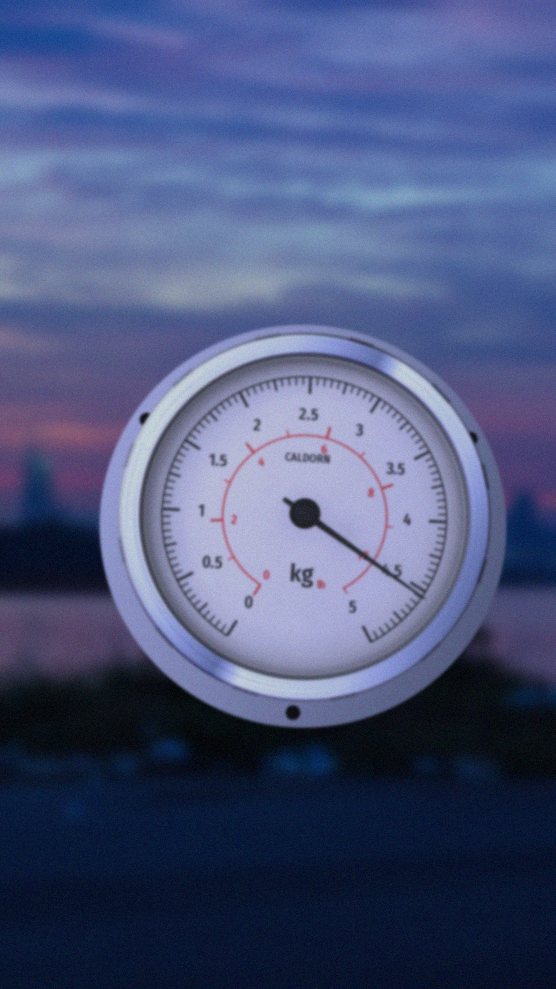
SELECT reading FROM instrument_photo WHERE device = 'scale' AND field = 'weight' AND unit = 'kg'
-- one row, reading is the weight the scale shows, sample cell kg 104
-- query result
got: kg 4.55
